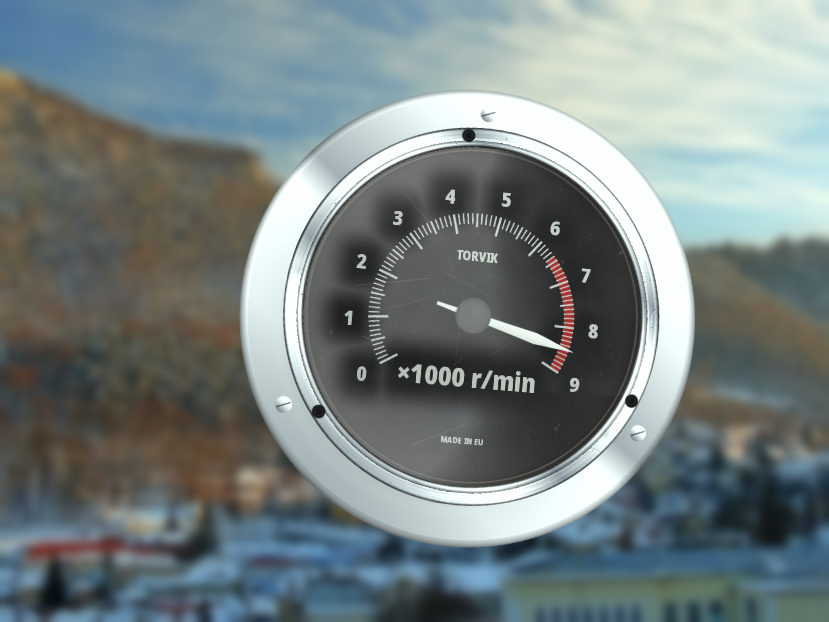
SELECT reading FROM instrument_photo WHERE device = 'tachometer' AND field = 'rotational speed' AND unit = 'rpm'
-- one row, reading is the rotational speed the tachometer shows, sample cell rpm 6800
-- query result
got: rpm 8500
